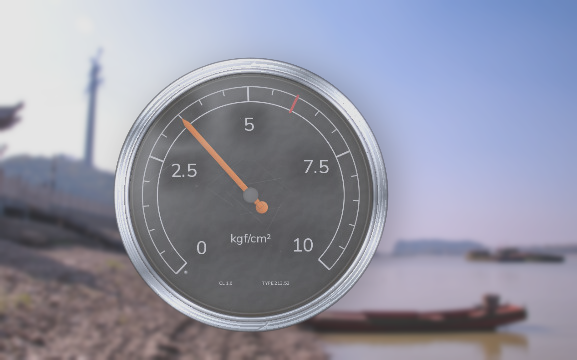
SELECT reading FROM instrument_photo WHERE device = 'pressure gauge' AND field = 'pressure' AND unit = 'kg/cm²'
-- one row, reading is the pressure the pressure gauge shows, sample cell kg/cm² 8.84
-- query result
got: kg/cm² 3.5
